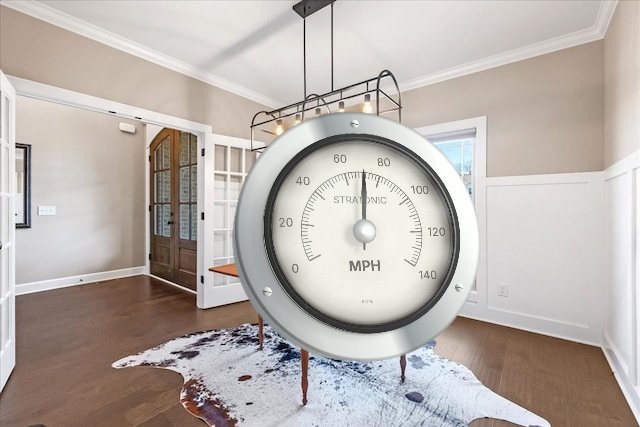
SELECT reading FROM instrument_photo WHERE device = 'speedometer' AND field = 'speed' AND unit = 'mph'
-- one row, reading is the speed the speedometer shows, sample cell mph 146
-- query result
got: mph 70
